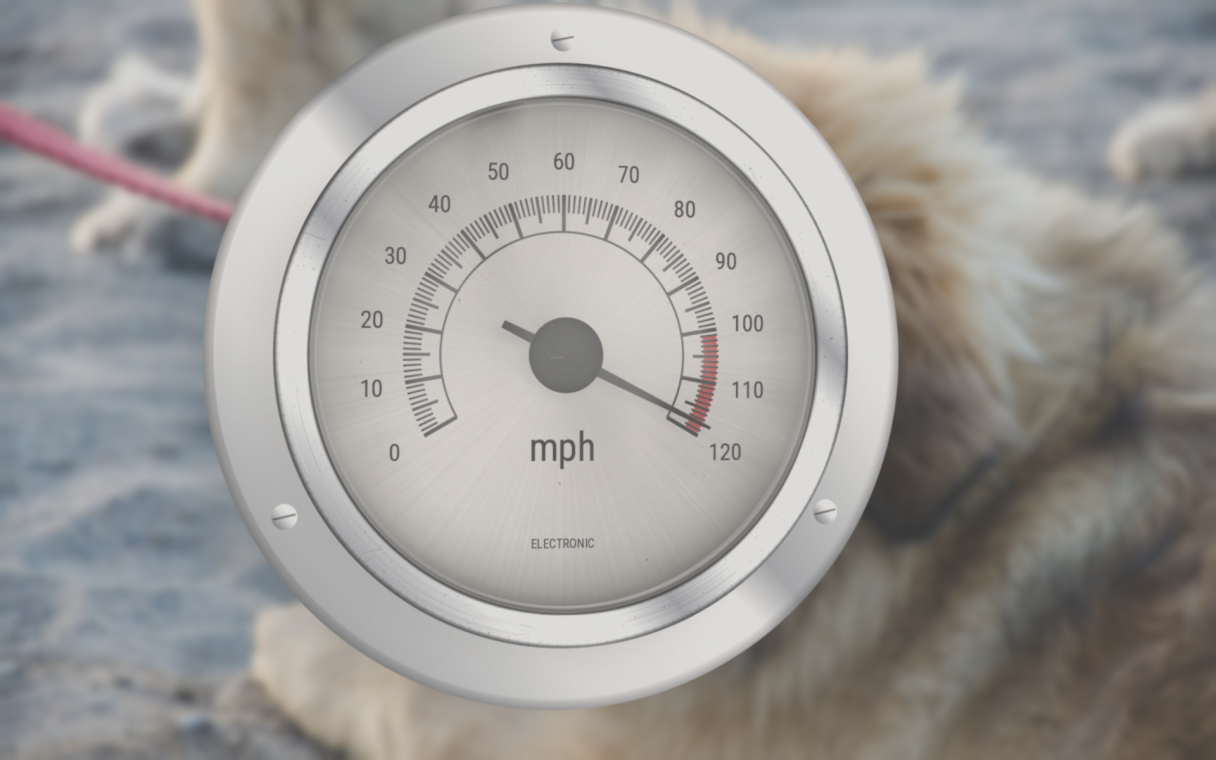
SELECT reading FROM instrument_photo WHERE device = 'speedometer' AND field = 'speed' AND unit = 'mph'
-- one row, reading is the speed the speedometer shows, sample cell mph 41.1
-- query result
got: mph 118
